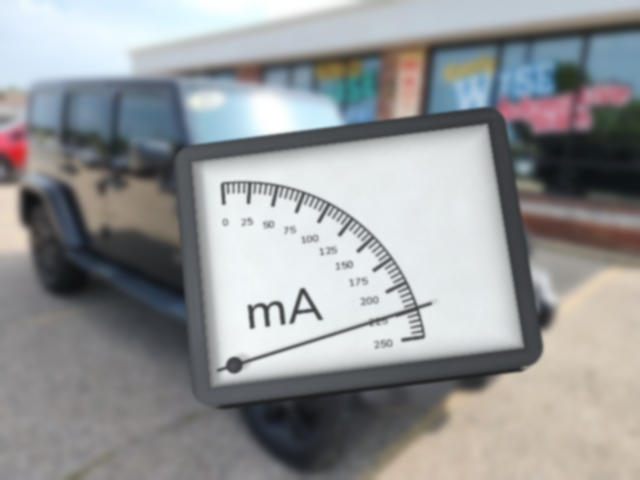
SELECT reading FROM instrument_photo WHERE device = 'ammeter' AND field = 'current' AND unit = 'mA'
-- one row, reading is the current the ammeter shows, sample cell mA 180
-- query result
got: mA 225
